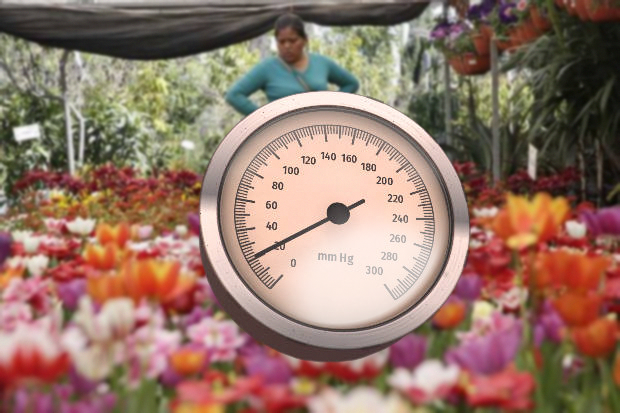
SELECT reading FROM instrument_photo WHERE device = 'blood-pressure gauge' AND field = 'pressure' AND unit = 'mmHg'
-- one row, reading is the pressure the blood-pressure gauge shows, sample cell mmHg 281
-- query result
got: mmHg 20
